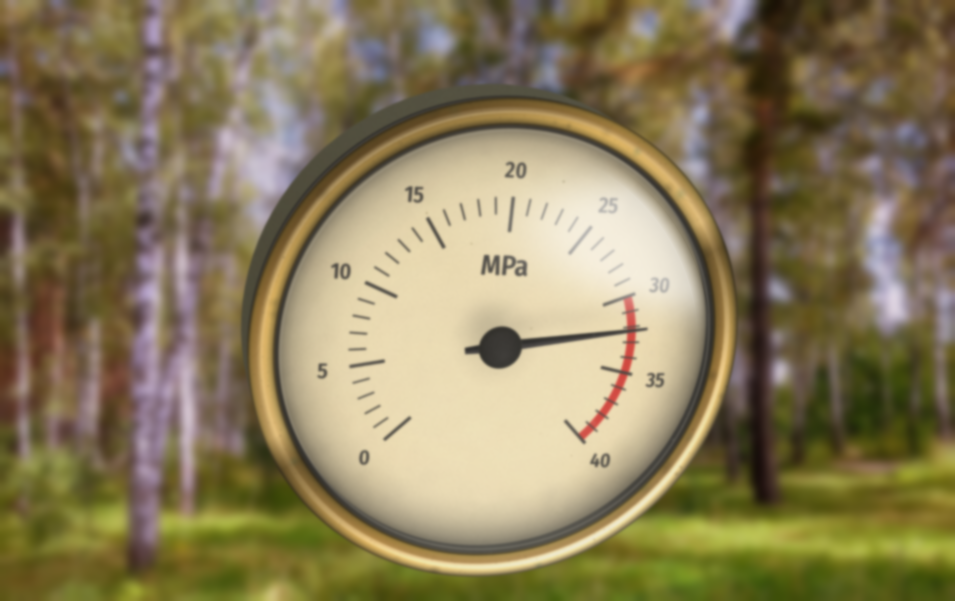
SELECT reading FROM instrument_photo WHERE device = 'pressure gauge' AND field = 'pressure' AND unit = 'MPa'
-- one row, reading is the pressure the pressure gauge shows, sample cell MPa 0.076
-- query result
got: MPa 32
